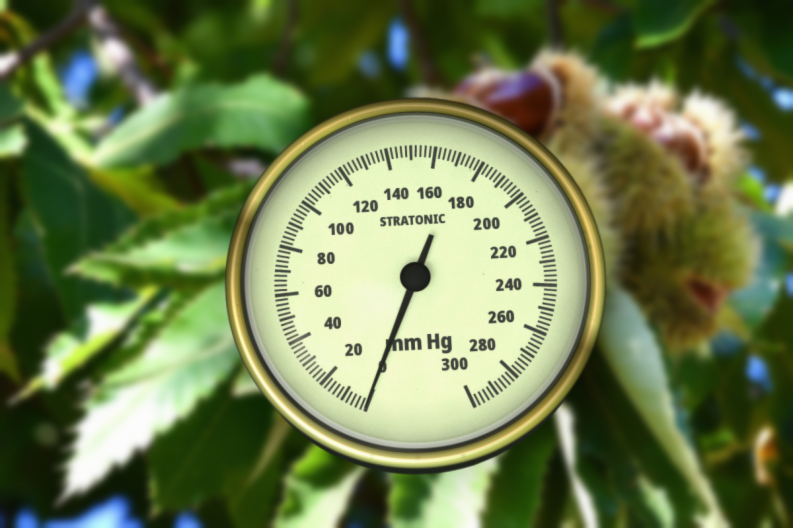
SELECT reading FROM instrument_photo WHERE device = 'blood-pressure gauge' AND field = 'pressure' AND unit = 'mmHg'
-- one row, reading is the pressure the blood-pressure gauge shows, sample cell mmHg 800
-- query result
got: mmHg 0
